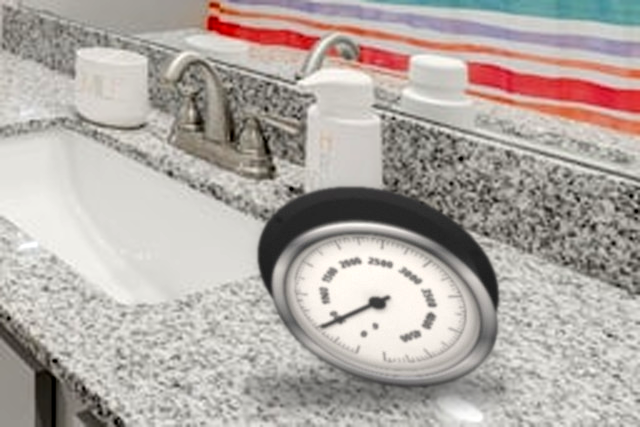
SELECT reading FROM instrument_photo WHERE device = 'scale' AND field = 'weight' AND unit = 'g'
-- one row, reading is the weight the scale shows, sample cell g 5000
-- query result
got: g 500
